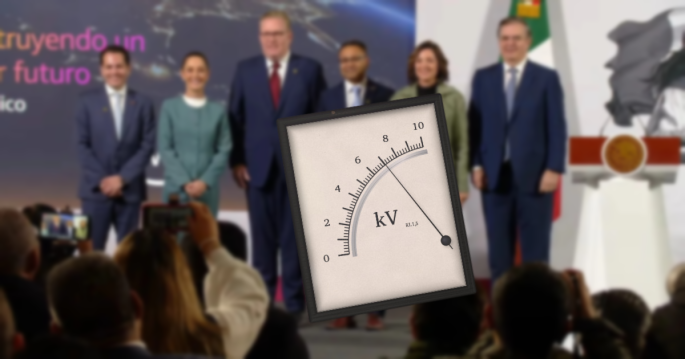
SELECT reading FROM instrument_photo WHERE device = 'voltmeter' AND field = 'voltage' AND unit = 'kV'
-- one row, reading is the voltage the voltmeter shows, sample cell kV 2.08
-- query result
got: kV 7
